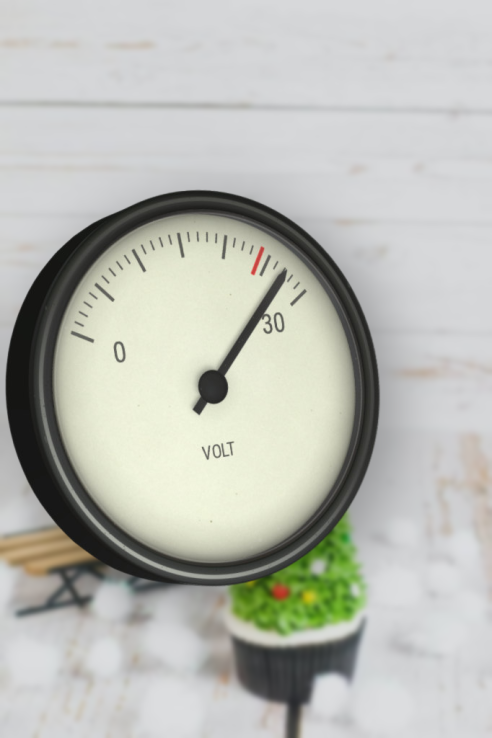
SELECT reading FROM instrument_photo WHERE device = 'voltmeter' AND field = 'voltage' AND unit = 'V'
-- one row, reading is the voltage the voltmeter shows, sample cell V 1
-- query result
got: V 27
